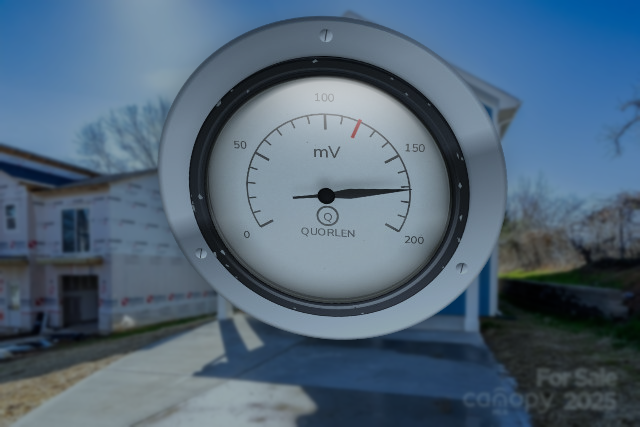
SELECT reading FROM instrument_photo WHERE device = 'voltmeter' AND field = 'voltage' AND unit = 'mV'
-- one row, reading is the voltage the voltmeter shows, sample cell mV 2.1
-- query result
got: mV 170
